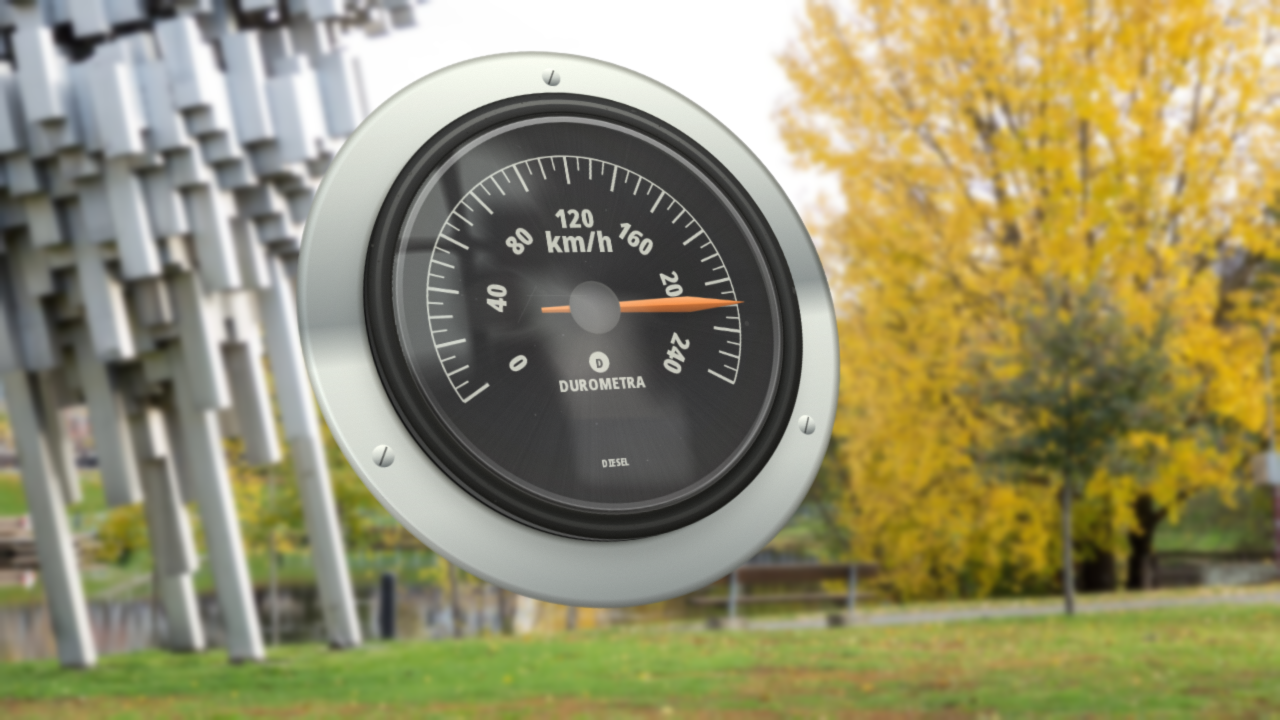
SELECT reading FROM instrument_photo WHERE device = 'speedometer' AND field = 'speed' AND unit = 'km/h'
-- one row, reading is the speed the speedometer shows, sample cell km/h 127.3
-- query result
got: km/h 210
